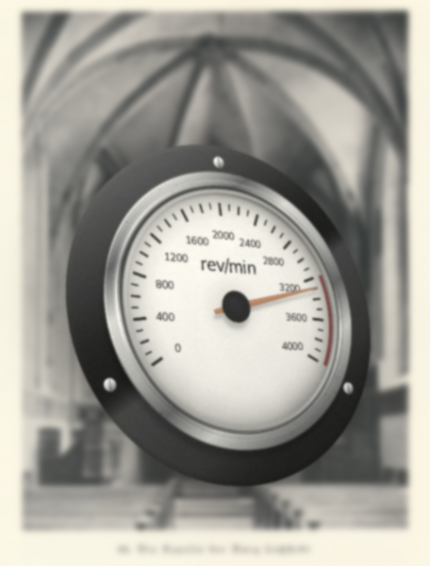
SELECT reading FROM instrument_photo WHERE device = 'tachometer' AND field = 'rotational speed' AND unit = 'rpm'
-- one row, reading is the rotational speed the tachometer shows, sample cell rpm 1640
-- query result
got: rpm 3300
